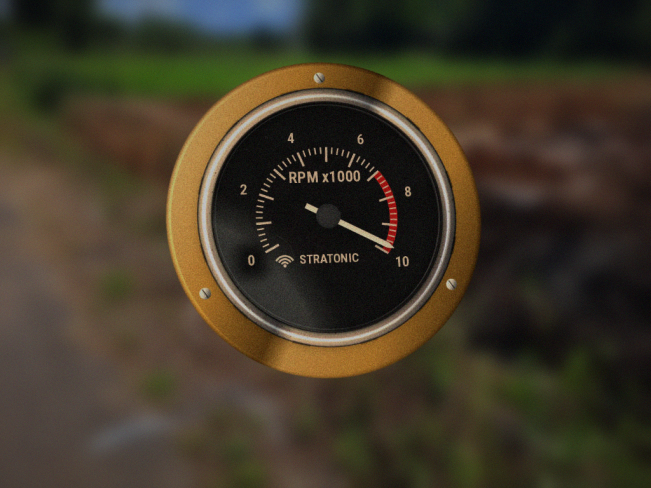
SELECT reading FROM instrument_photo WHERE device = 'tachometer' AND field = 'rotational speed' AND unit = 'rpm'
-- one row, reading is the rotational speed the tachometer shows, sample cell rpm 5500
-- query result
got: rpm 9800
